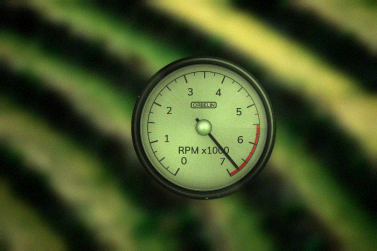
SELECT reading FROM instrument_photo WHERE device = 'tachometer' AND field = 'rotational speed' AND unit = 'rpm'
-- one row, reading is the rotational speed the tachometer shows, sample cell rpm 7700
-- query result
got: rpm 6750
